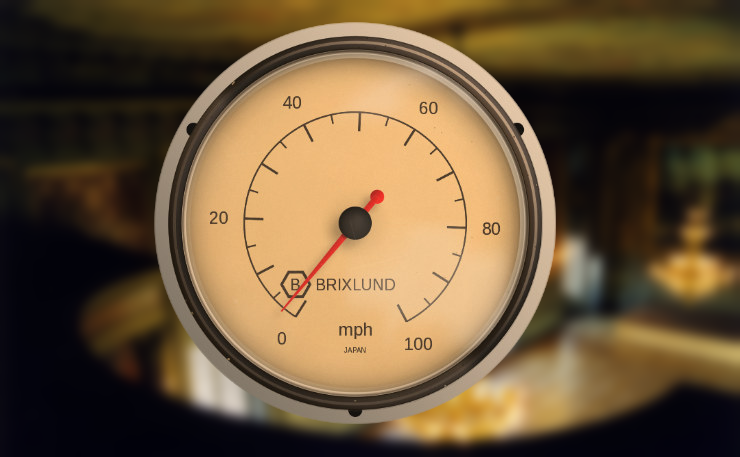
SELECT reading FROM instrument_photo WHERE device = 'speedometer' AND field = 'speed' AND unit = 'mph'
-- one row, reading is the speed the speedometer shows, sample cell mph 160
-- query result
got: mph 2.5
